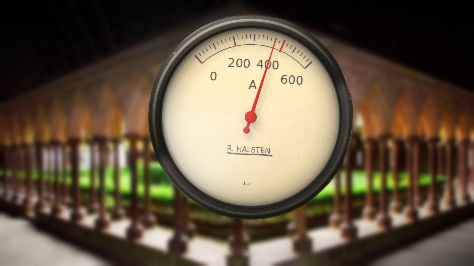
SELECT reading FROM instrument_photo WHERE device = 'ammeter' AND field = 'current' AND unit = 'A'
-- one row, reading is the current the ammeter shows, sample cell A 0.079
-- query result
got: A 400
